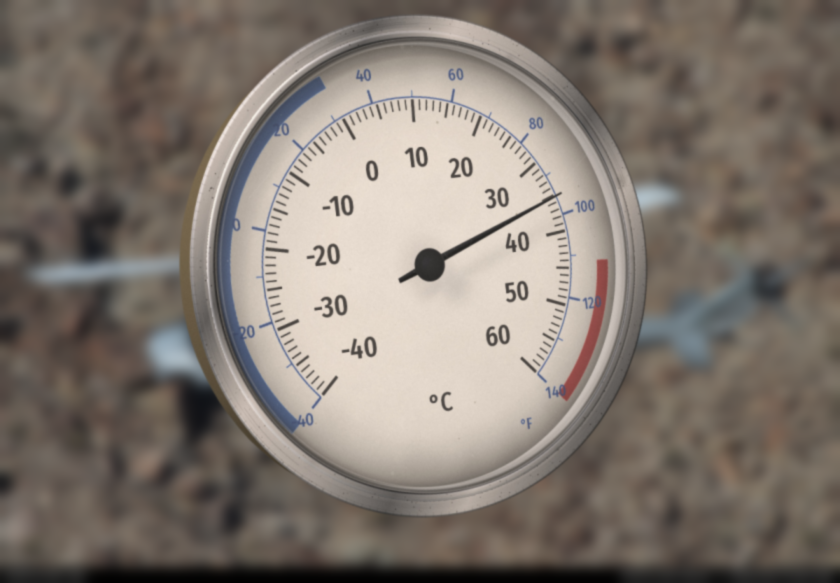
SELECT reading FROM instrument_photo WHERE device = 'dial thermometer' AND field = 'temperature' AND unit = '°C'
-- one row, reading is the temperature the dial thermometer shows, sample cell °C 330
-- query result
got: °C 35
